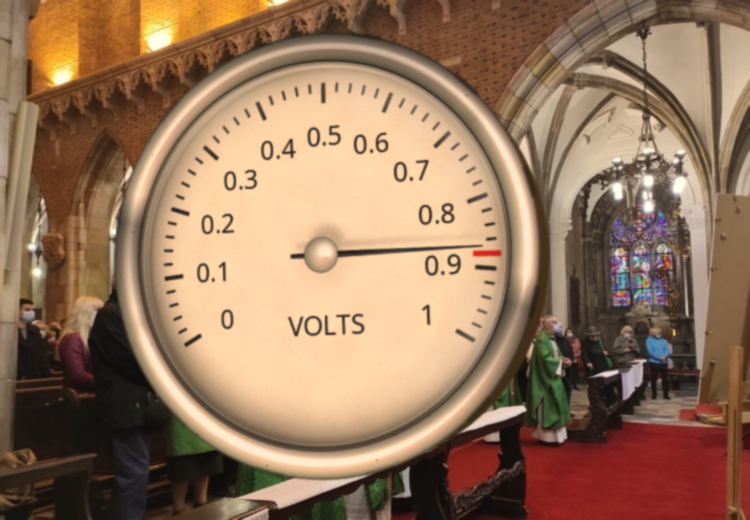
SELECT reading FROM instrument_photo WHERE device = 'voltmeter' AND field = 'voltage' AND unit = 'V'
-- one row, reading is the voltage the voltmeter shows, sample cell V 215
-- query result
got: V 0.87
